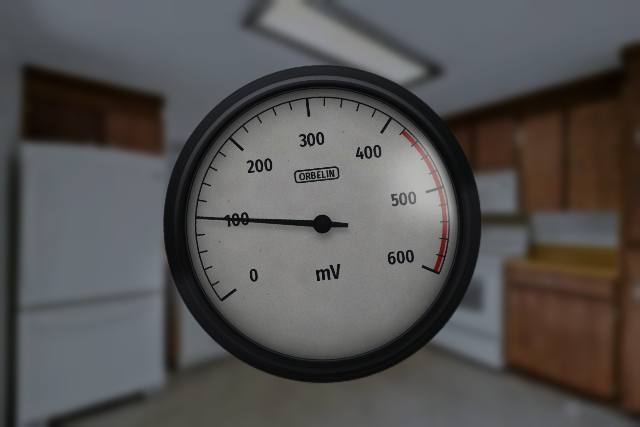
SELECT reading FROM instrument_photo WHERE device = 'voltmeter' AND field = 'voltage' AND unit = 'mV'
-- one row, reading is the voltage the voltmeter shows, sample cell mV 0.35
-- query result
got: mV 100
